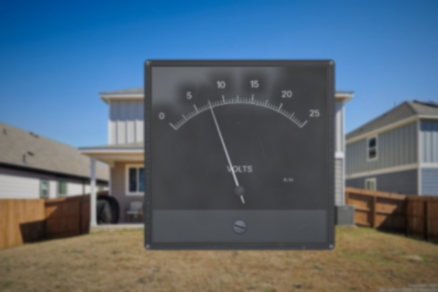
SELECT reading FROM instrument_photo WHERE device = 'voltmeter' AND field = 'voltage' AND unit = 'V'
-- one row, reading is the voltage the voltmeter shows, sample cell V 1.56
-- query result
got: V 7.5
